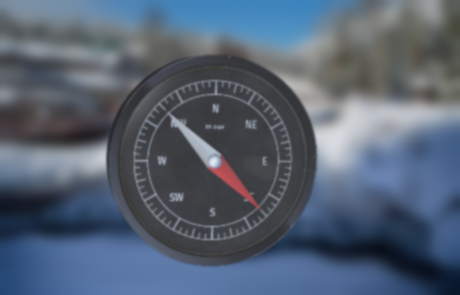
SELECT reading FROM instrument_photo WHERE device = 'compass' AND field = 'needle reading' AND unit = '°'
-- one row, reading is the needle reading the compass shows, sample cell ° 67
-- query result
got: ° 135
